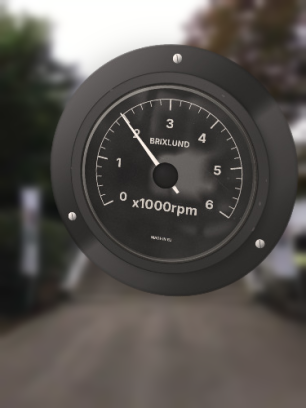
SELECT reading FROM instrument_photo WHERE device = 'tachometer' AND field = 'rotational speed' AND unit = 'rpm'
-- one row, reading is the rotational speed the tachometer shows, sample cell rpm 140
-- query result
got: rpm 2000
